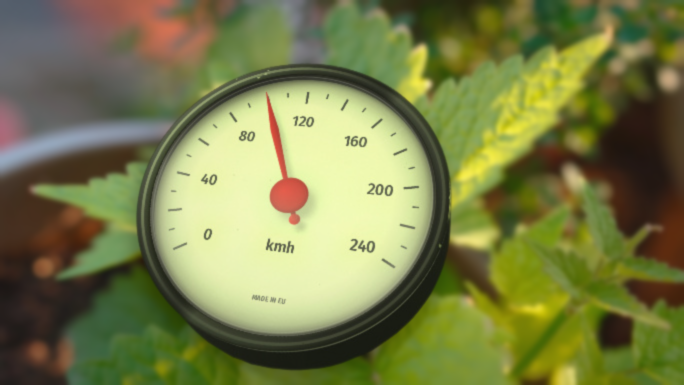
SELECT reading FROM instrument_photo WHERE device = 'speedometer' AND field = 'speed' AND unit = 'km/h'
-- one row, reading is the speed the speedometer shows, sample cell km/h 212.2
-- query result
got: km/h 100
